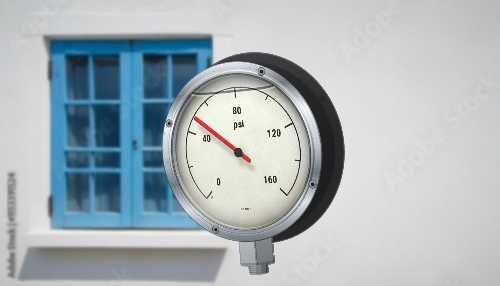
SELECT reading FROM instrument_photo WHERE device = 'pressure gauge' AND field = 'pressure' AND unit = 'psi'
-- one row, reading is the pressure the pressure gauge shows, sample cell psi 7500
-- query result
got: psi 50
